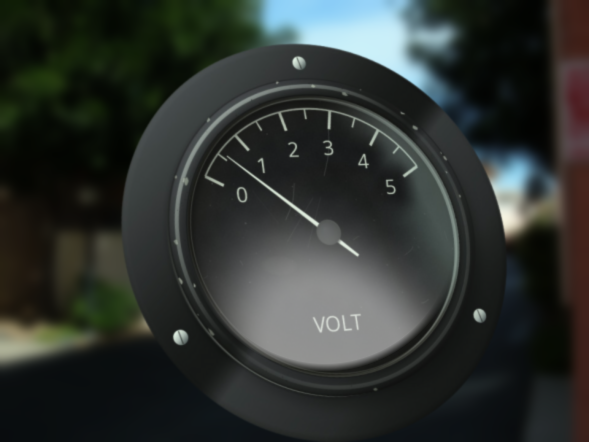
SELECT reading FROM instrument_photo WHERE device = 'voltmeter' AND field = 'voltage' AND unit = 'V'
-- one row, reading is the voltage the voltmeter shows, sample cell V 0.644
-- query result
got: V 0.5
